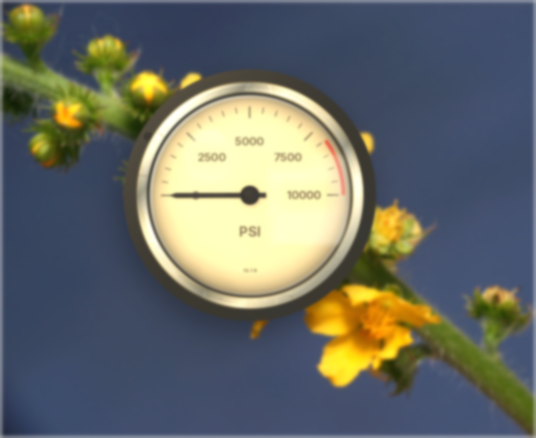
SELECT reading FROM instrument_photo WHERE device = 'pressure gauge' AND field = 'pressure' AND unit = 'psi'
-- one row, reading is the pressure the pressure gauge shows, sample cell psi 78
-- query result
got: psi 0
